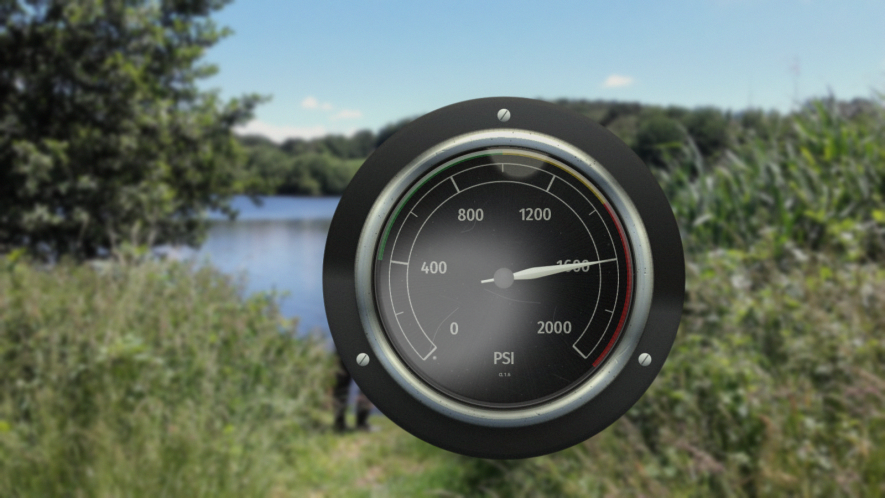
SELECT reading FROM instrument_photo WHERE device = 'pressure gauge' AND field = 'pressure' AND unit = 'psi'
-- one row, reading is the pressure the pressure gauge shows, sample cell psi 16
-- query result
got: psi 1600
